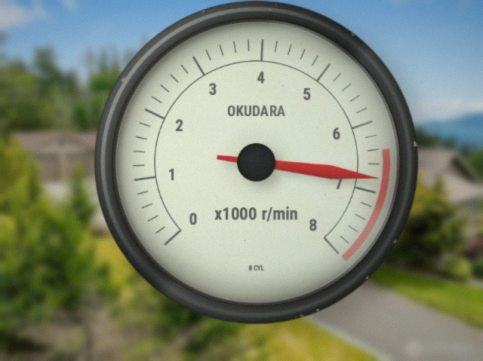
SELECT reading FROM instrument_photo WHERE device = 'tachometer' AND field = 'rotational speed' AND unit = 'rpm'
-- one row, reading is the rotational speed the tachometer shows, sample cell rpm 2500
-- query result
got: rpm 6800
